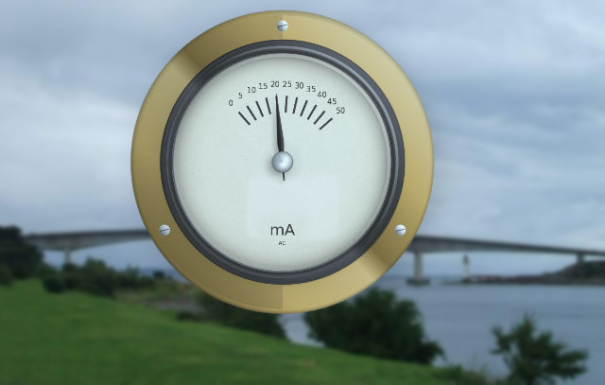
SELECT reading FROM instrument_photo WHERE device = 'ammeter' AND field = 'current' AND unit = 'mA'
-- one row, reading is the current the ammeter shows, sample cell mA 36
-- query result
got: mA 20
